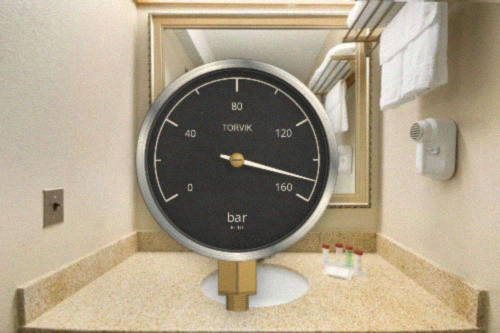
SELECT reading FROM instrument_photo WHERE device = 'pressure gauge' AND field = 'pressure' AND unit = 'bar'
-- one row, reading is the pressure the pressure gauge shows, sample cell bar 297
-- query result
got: bar 150
